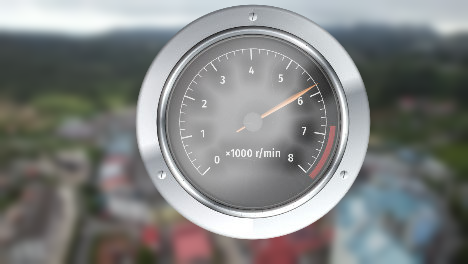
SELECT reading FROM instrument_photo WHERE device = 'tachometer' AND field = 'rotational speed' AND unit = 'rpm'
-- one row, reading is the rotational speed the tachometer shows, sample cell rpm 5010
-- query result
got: rpm 5800
